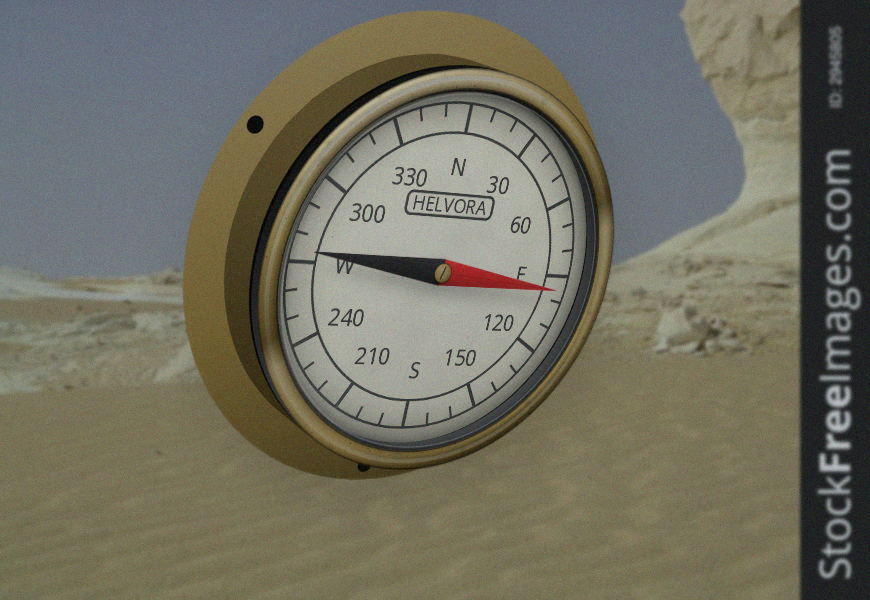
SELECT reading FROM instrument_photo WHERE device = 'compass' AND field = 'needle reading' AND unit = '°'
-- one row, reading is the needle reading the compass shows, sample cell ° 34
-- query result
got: ° 95
